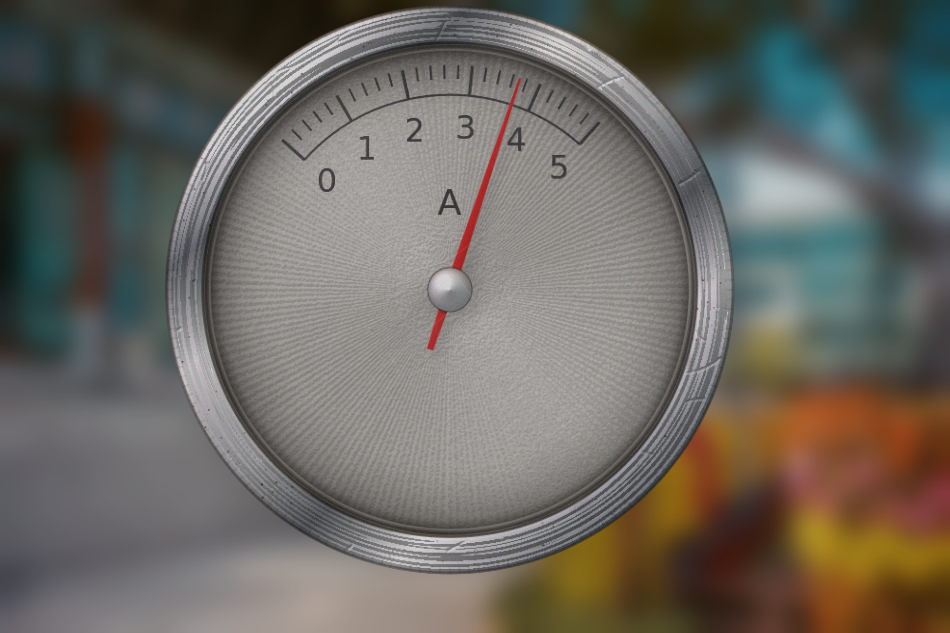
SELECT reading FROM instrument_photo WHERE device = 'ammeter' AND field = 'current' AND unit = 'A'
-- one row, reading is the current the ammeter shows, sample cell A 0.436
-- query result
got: A 3.7
